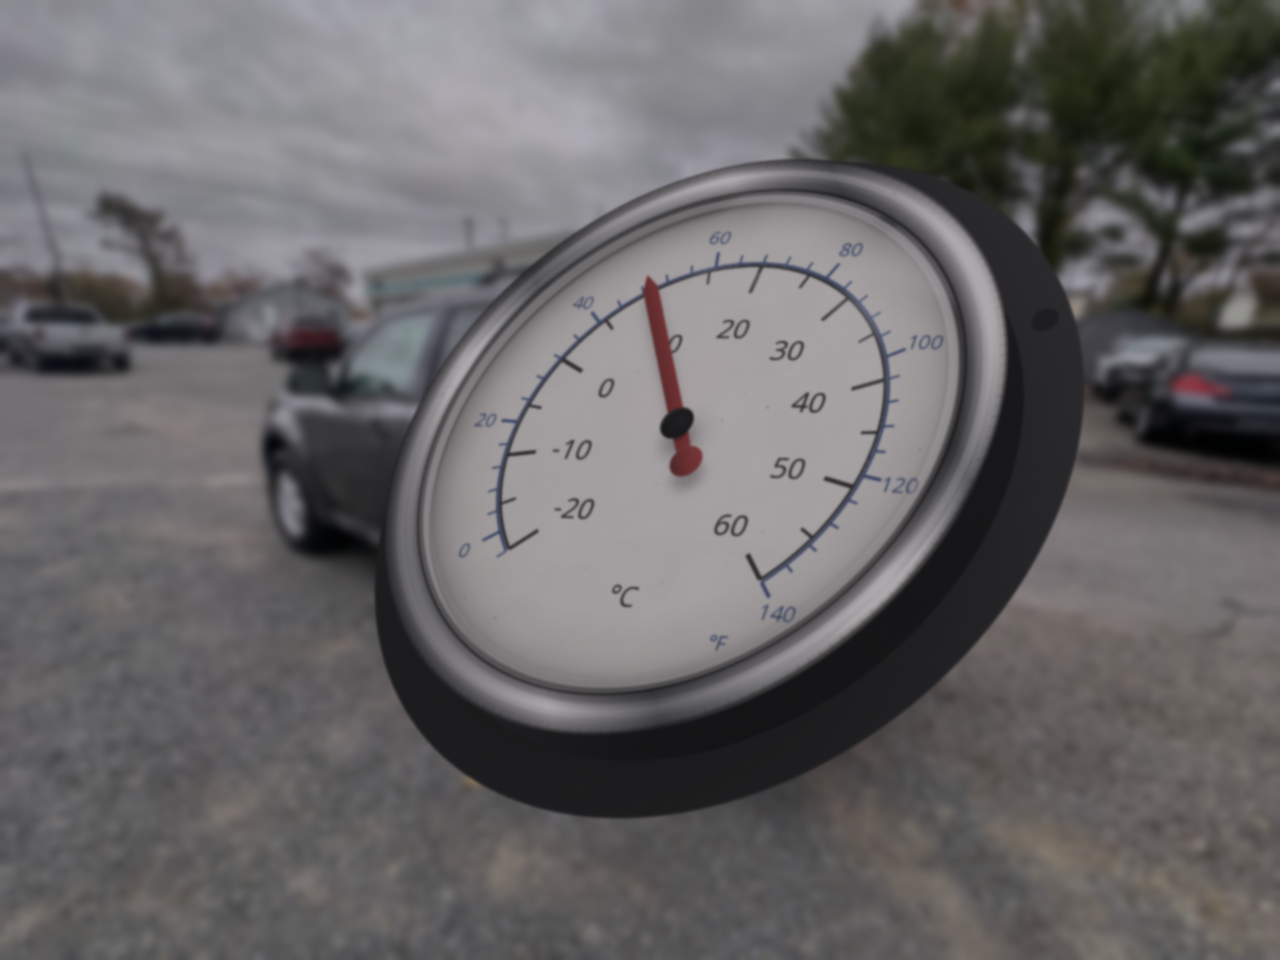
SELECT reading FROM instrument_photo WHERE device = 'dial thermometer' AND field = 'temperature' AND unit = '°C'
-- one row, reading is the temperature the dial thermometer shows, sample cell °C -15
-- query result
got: °C 10
